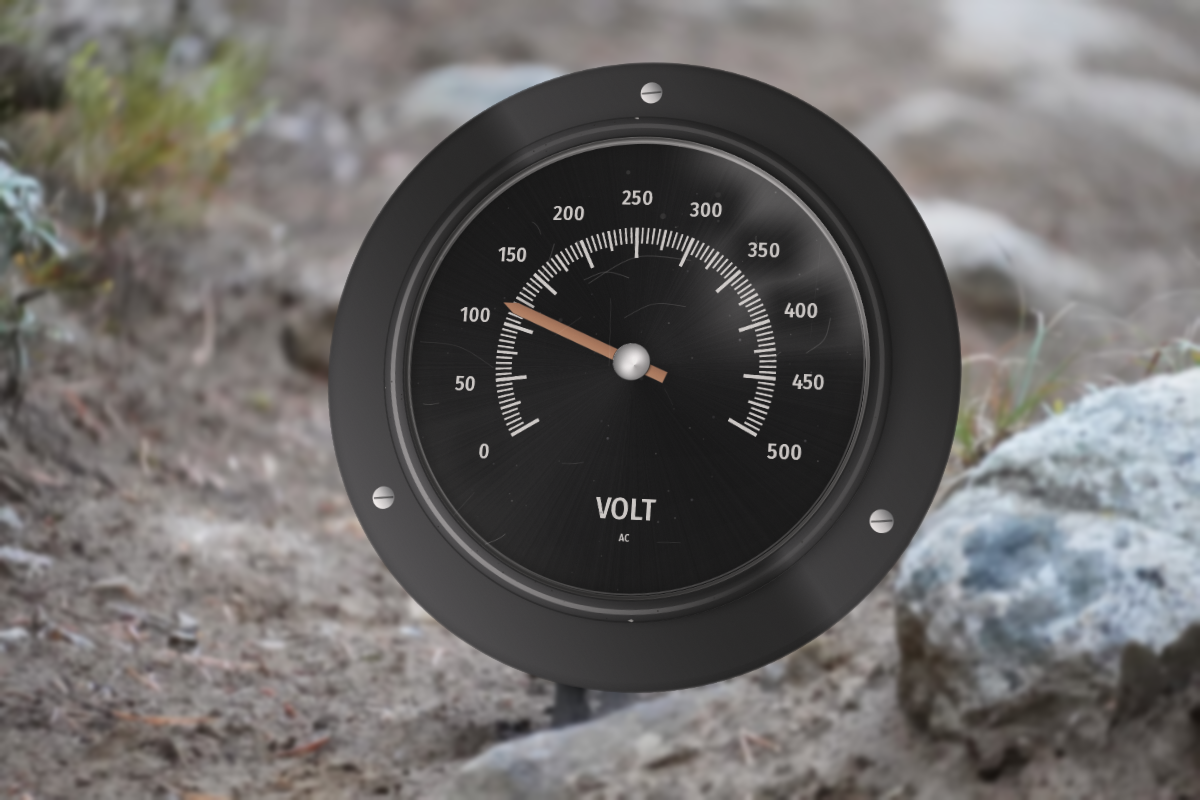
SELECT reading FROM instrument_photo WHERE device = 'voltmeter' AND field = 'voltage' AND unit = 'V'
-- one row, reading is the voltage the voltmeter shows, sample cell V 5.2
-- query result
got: V 115
